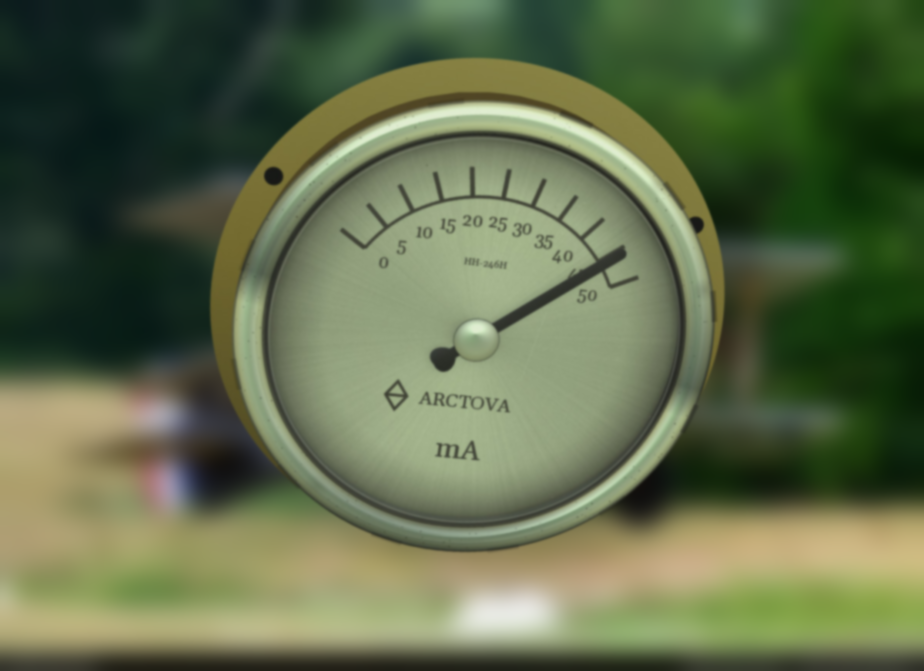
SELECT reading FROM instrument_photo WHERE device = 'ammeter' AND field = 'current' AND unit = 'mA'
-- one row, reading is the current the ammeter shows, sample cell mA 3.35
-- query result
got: mA 45
